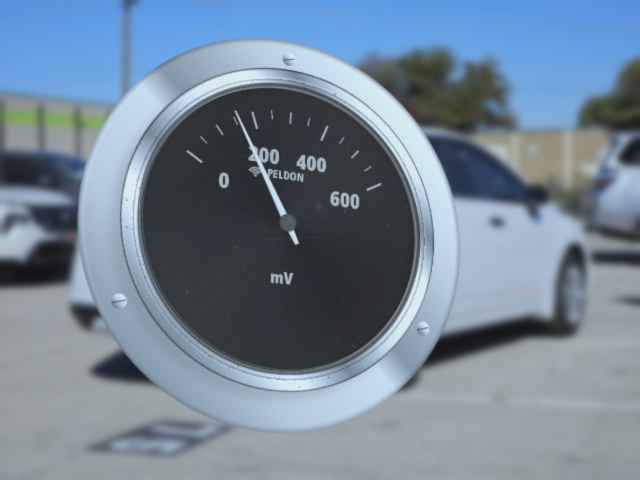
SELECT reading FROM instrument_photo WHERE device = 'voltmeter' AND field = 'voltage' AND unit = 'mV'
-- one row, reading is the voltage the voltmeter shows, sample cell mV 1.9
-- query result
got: mV 150
